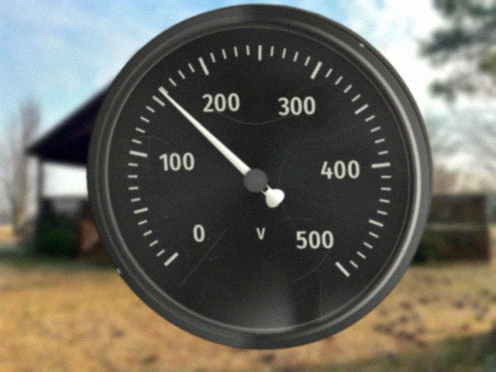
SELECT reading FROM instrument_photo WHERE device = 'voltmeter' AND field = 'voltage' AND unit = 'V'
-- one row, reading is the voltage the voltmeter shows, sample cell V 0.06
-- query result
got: V 160
